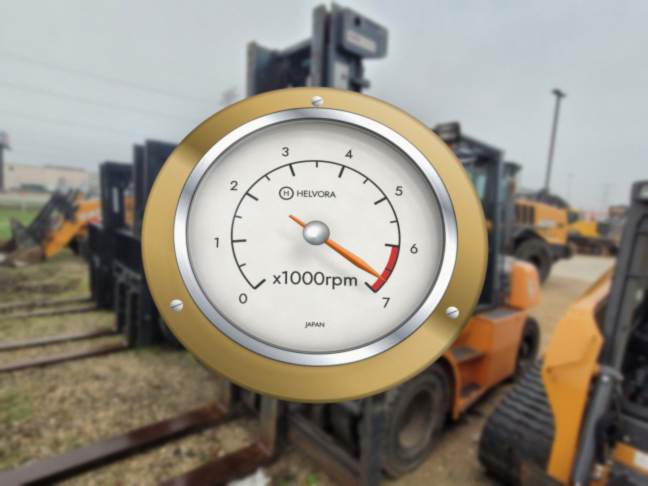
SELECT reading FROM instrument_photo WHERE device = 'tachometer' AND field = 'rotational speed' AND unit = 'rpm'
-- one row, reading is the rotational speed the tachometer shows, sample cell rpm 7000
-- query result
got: rpm 6750
